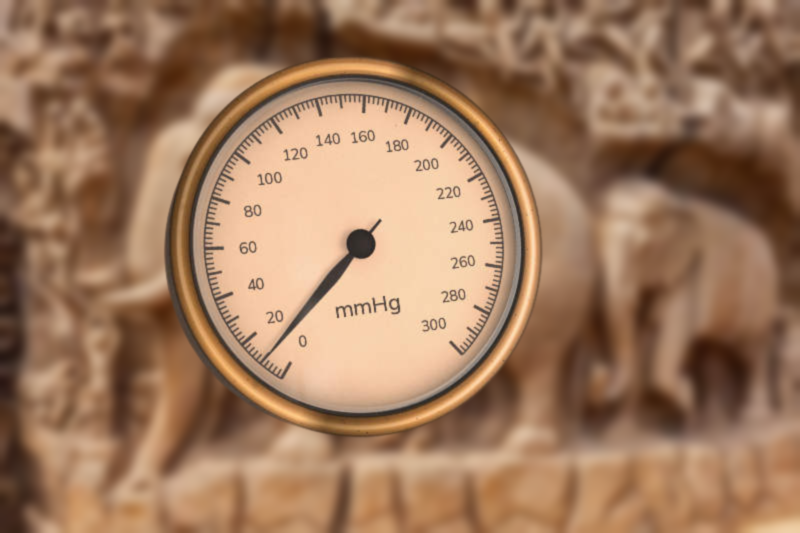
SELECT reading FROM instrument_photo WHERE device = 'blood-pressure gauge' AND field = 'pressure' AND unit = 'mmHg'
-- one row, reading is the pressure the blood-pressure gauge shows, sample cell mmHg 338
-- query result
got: mmHg 10
